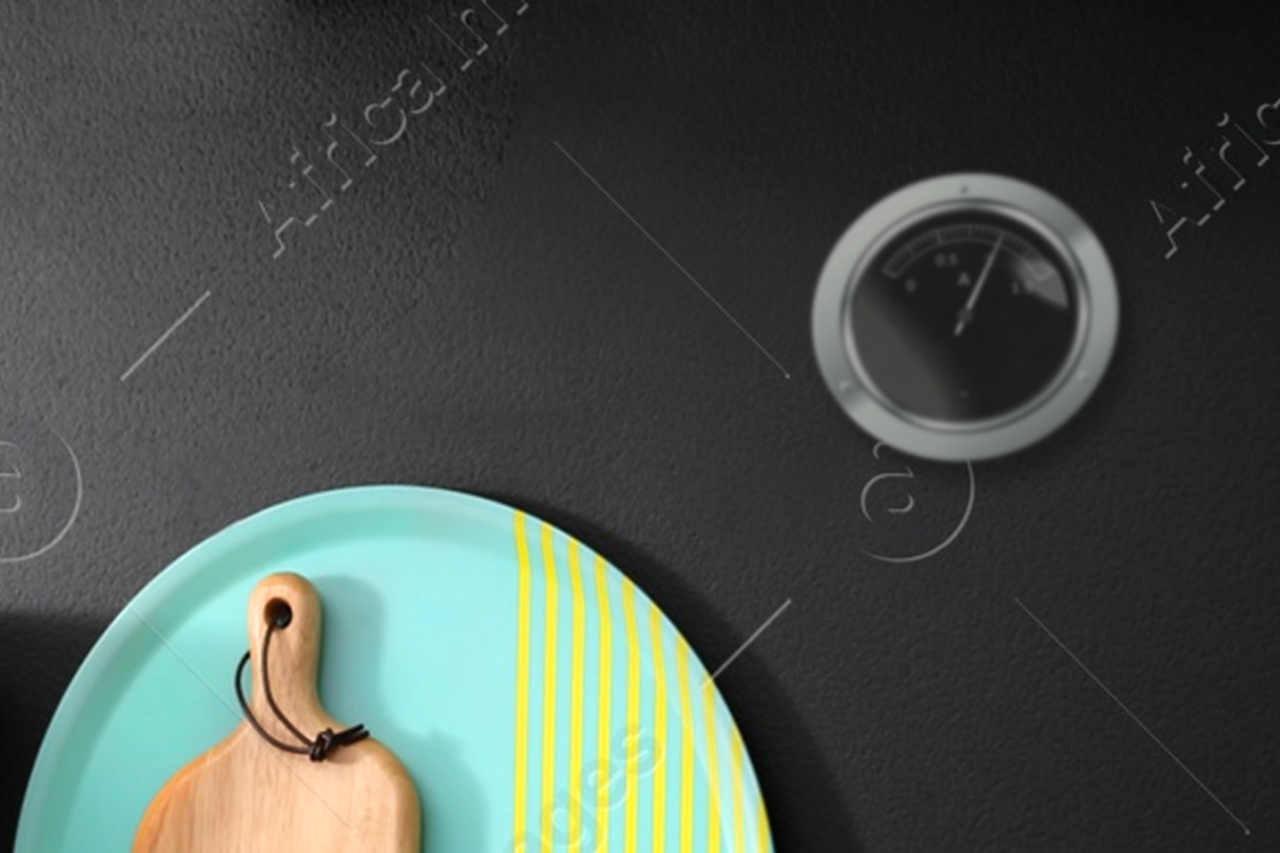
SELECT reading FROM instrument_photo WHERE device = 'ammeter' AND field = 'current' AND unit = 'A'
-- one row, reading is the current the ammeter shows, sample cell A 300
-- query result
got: A 1
